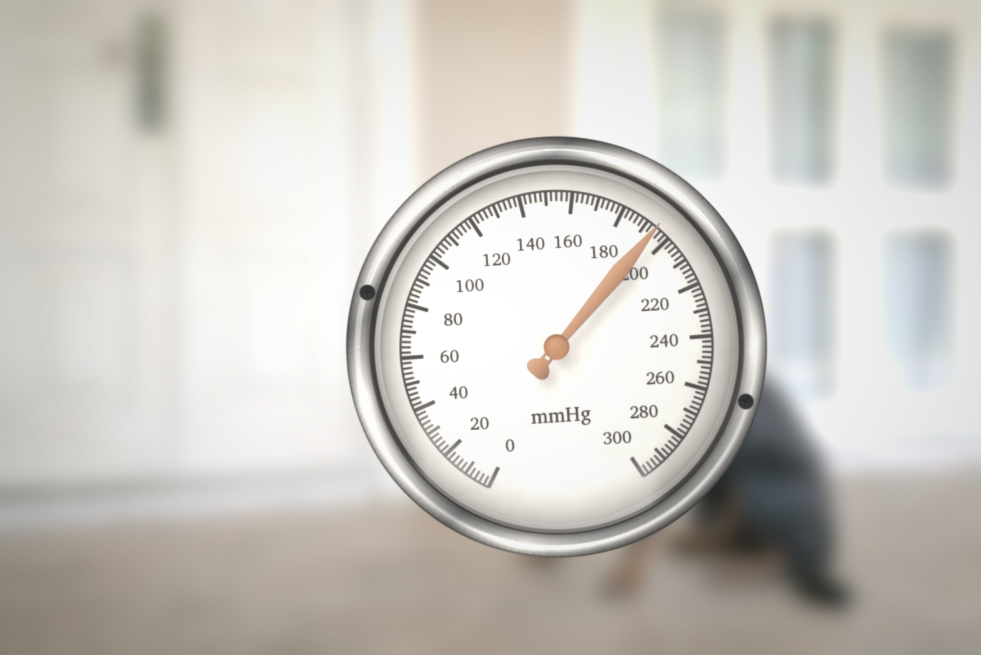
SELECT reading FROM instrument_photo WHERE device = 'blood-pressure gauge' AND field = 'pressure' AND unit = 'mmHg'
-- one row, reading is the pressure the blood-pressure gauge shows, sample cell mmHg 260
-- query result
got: mmHg 194
